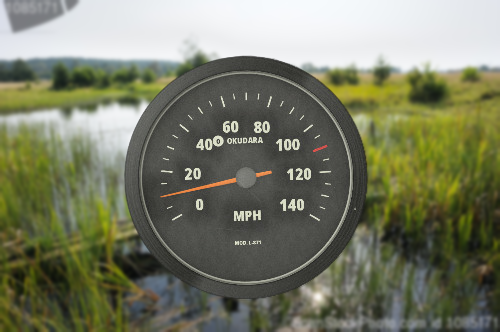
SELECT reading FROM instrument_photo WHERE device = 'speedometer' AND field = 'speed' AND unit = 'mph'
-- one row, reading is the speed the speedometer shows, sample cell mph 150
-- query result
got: mph 10
